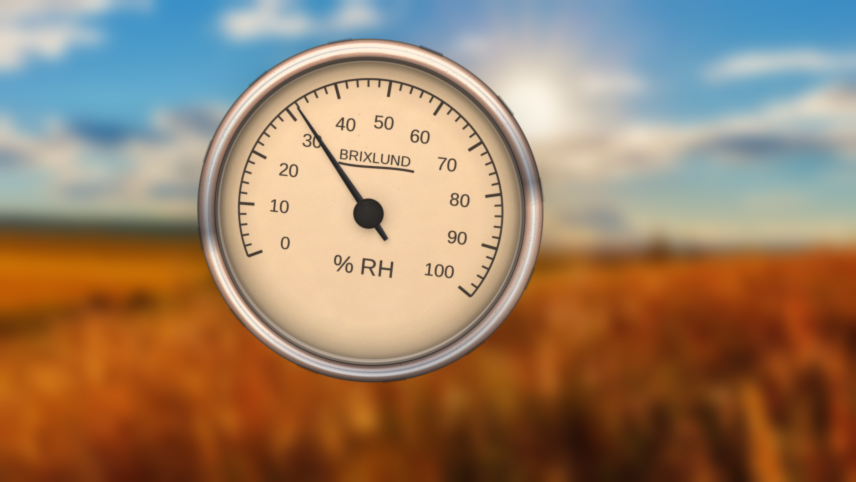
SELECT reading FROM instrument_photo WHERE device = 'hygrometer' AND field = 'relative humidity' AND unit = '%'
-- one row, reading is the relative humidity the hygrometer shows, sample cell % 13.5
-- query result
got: % 32
